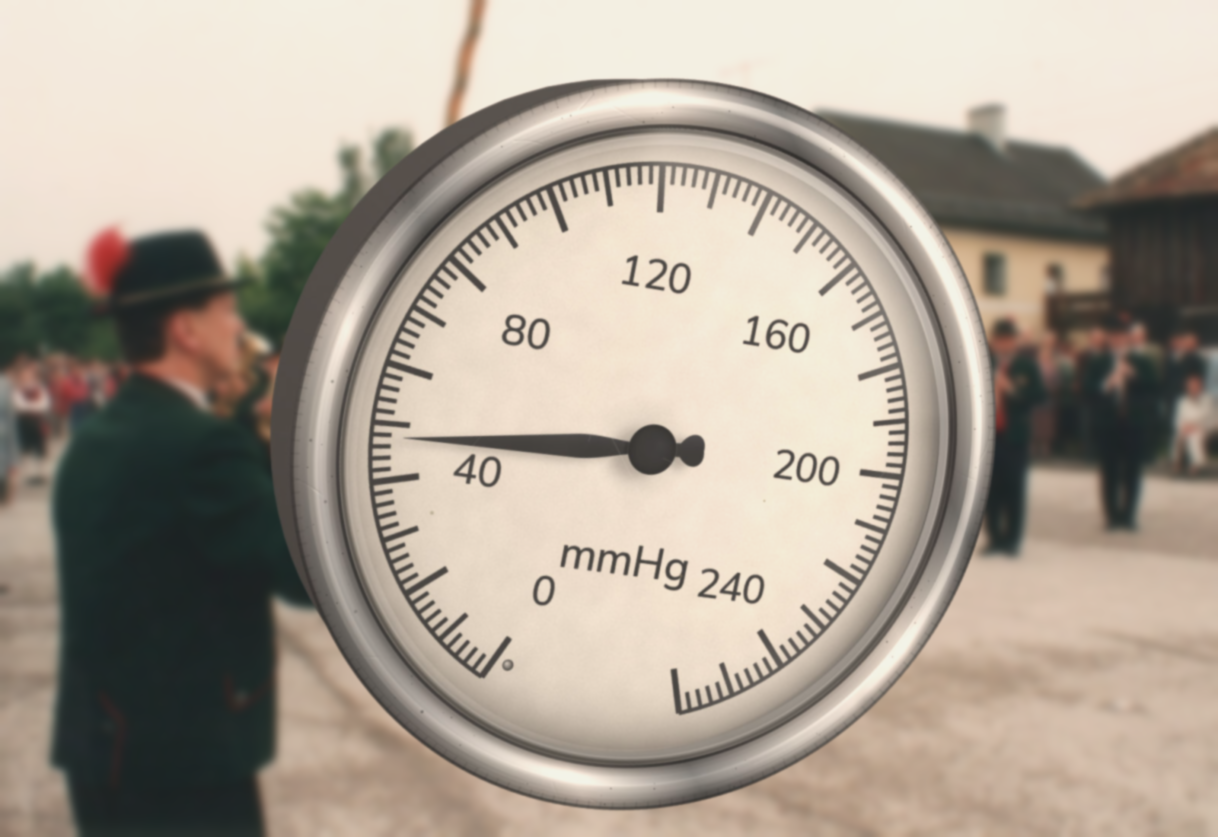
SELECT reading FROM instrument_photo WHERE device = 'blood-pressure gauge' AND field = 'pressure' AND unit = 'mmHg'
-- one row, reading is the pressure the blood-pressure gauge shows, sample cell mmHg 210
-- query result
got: mmHg 48
